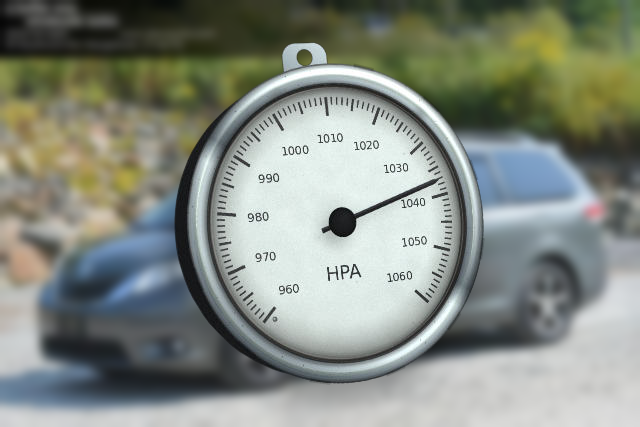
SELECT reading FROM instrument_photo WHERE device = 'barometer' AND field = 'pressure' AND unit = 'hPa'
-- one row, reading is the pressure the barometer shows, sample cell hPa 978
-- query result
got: hPa 1037
